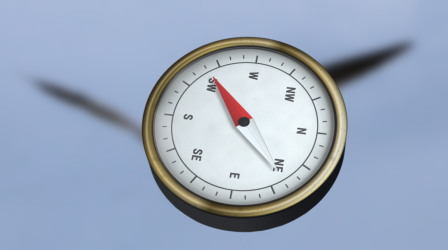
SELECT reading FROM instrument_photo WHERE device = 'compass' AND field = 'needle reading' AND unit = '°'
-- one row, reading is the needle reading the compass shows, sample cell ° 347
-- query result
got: ° 230
